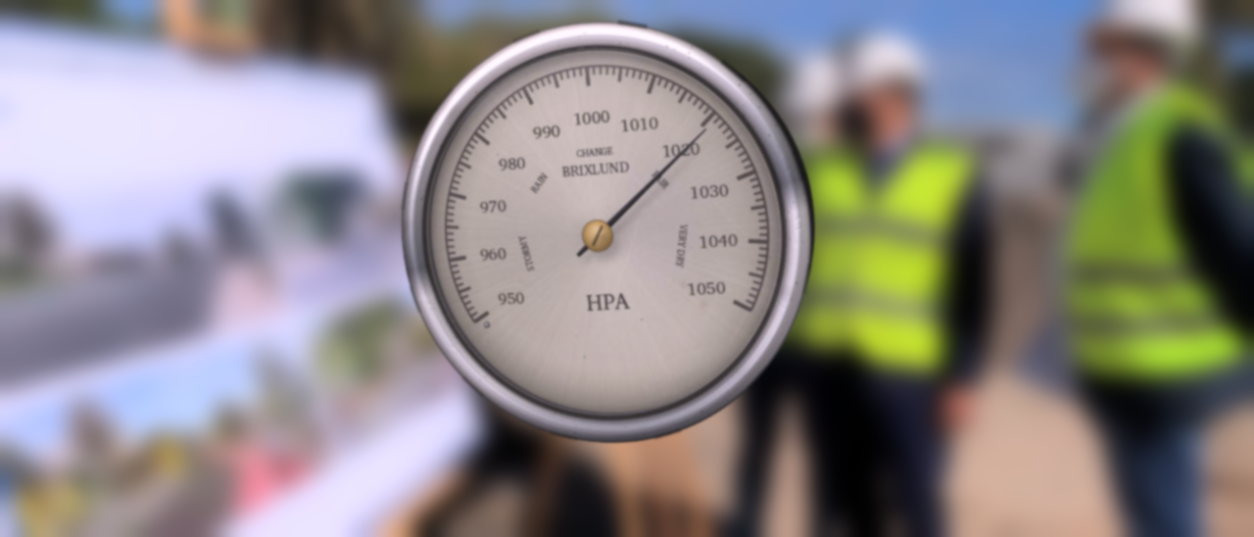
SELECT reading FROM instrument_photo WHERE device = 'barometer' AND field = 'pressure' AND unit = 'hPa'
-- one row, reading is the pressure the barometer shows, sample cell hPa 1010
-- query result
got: hPa 1021
